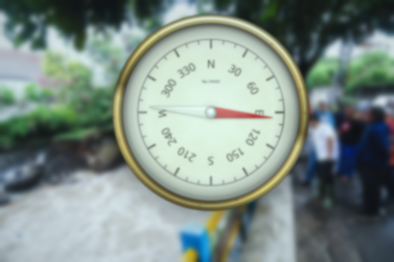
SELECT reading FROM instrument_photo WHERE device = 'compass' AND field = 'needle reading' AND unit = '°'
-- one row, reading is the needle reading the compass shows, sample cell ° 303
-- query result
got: ° 95
